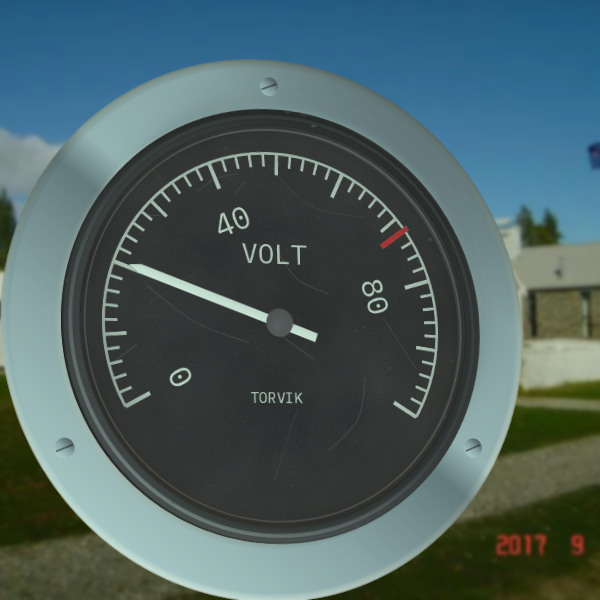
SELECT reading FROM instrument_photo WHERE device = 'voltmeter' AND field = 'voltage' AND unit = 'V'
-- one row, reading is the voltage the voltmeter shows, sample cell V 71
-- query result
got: V 20
